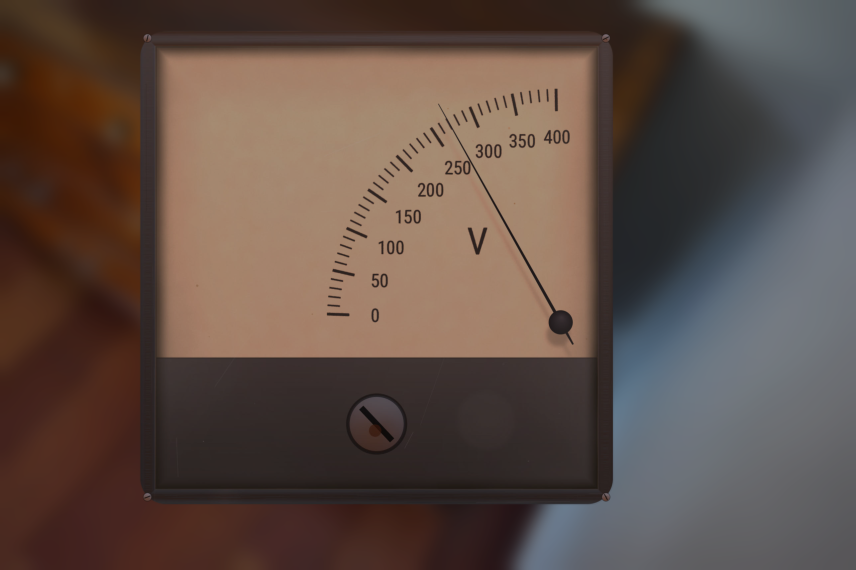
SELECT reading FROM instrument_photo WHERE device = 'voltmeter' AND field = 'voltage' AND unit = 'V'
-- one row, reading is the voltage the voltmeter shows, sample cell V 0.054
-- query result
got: V 270
